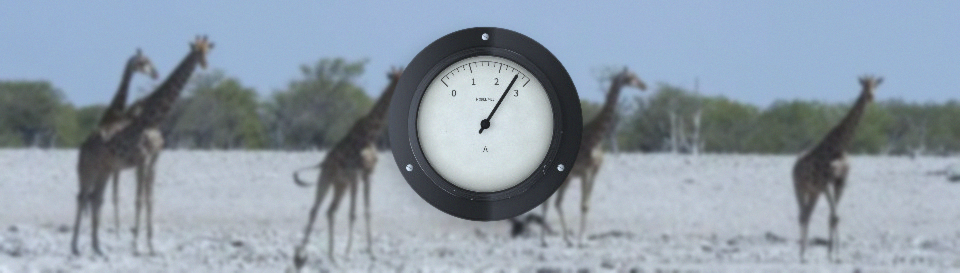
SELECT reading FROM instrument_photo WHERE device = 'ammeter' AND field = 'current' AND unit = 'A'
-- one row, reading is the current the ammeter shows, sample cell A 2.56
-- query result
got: A 2.6
